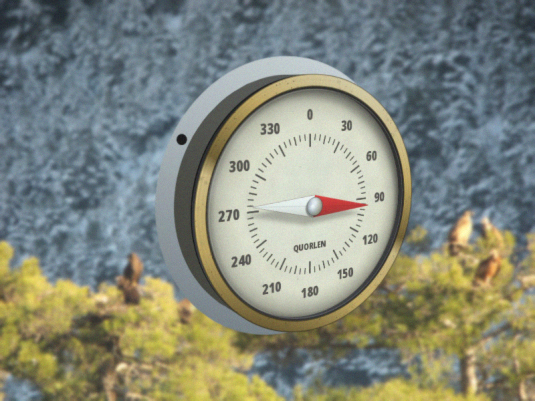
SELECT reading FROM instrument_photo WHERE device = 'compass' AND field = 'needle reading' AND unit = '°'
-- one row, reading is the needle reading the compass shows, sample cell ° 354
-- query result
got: ° 95
